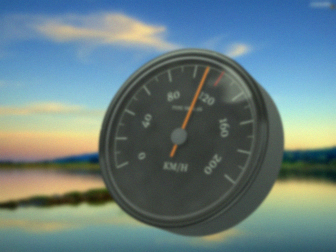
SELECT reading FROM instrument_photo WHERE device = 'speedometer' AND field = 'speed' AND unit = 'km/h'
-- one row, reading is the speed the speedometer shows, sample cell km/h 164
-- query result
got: km/h 110
